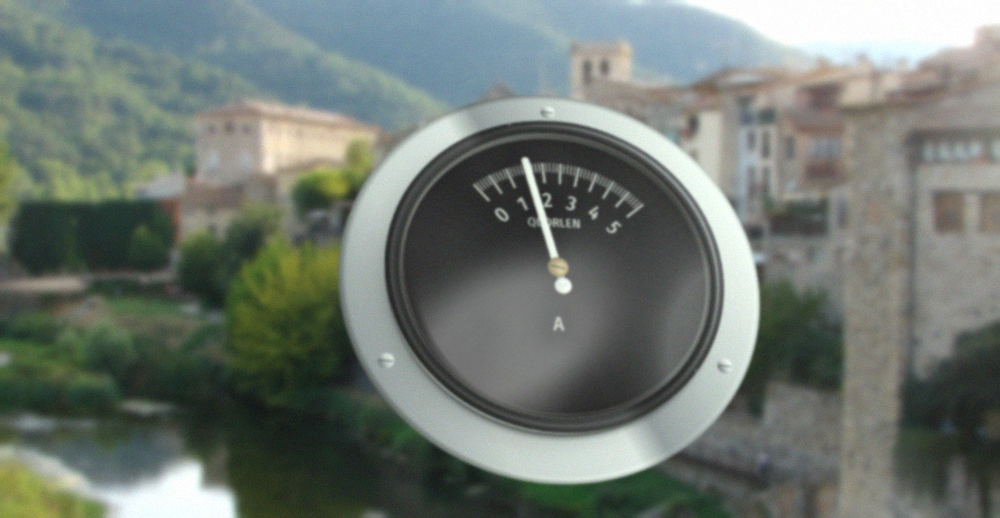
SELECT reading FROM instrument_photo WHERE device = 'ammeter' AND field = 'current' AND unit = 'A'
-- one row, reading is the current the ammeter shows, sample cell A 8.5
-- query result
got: A 1.5
